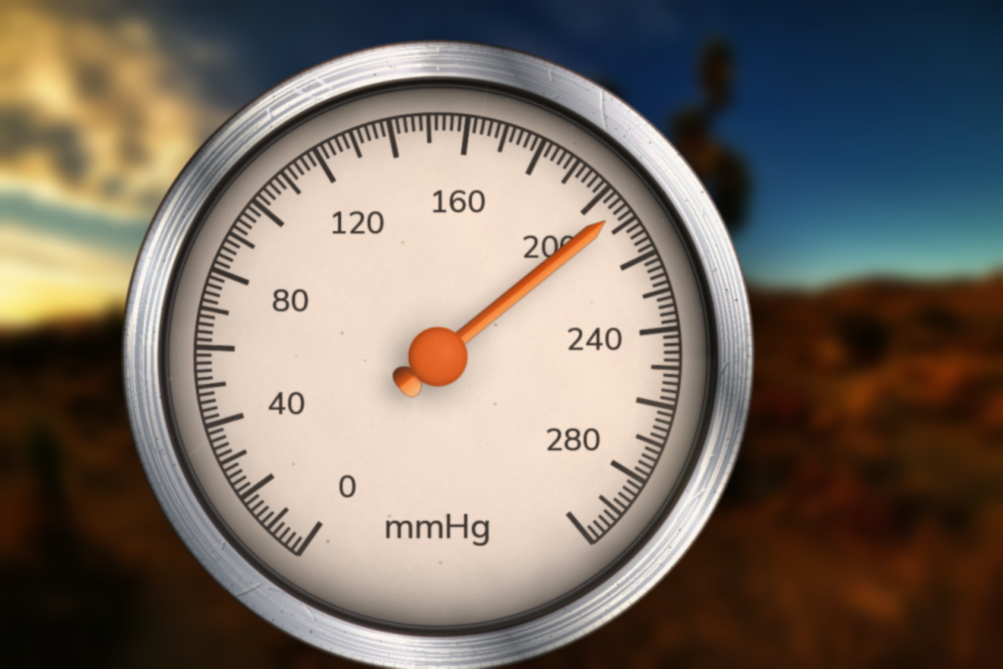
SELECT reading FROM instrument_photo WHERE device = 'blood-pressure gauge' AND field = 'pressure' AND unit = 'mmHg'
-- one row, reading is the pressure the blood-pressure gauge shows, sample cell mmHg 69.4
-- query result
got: mmHg 206
